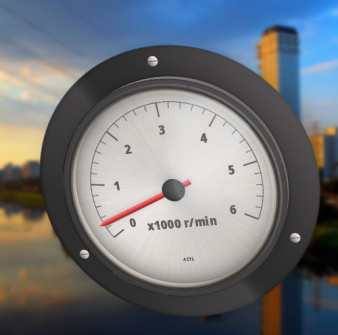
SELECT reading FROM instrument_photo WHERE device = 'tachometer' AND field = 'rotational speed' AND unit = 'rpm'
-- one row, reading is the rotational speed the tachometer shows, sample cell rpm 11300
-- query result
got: rpm 300
